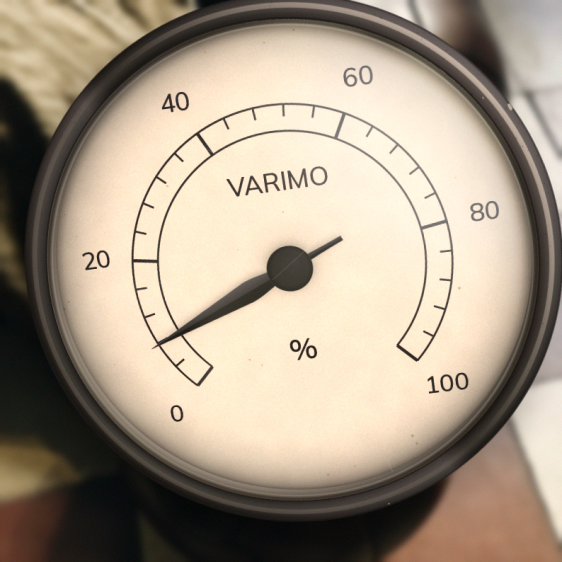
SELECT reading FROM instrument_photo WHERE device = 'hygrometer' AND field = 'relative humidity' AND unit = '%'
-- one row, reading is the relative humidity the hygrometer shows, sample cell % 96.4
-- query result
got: % 8
